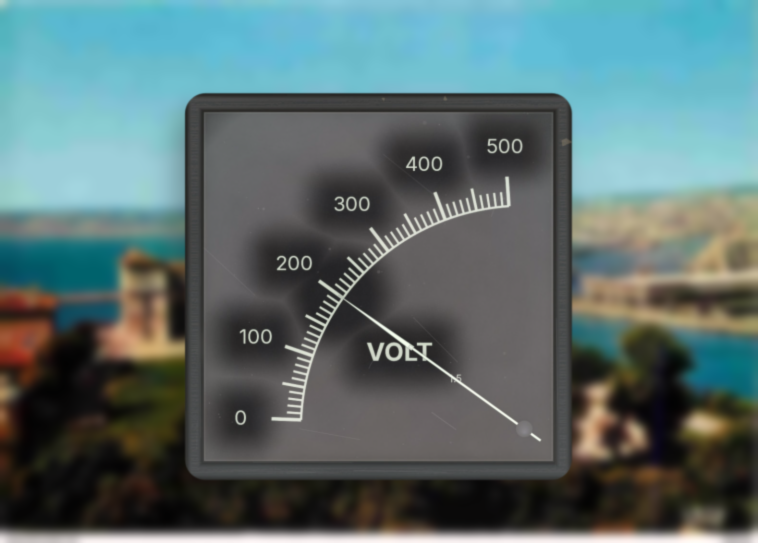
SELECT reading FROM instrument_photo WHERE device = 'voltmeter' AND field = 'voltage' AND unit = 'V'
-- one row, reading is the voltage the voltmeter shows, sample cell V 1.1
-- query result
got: V 200
